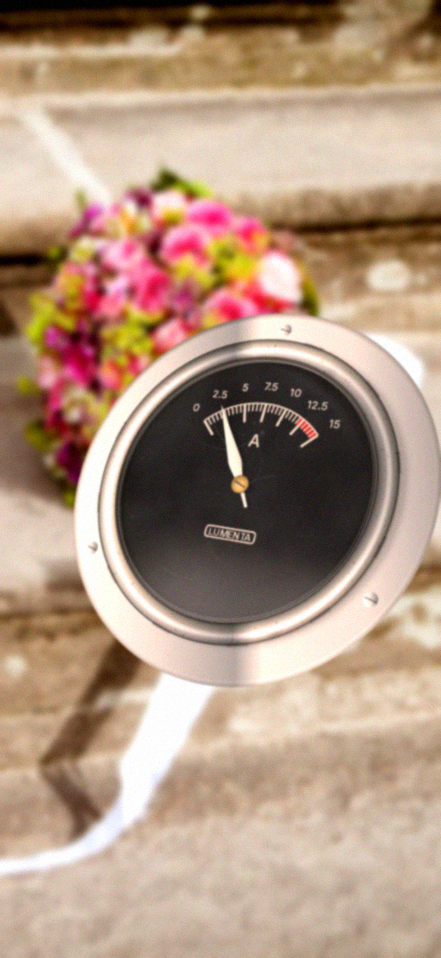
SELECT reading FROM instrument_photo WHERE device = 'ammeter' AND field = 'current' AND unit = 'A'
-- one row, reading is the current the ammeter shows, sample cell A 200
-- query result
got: A 2.5
